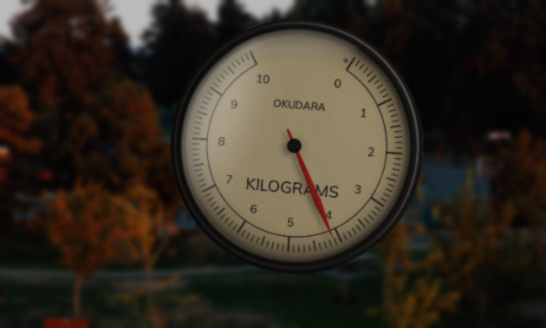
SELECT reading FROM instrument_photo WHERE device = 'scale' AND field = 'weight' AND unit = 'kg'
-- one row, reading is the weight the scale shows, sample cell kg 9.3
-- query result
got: kg 4.1
